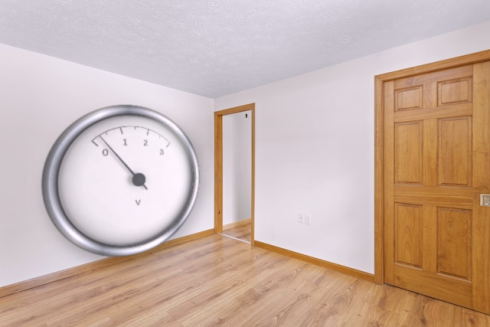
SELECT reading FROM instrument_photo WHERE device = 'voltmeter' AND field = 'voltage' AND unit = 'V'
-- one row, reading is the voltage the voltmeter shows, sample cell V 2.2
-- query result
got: V 0.25
